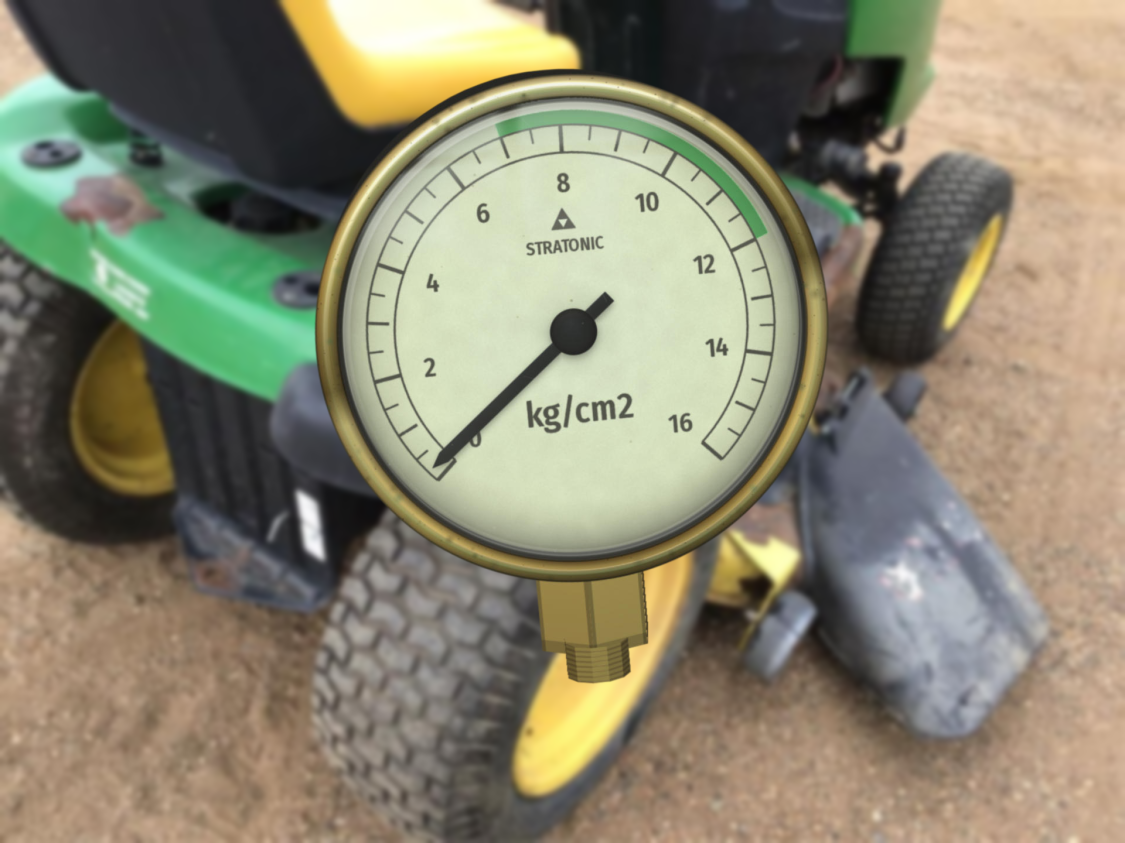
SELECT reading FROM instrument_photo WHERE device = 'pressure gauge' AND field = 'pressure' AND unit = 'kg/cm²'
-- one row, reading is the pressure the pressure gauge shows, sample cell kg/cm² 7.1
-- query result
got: kg/cm² 0.25
